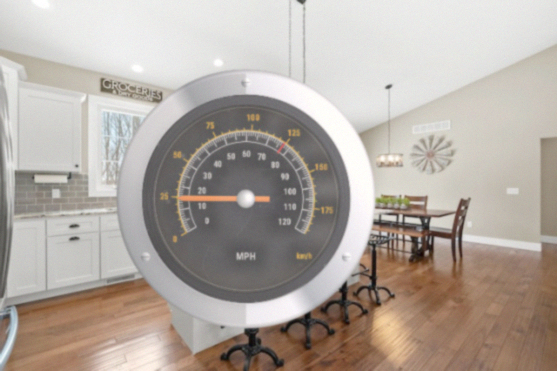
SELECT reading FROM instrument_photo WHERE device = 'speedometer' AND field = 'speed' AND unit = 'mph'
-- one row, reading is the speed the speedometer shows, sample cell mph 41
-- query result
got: mph 15
